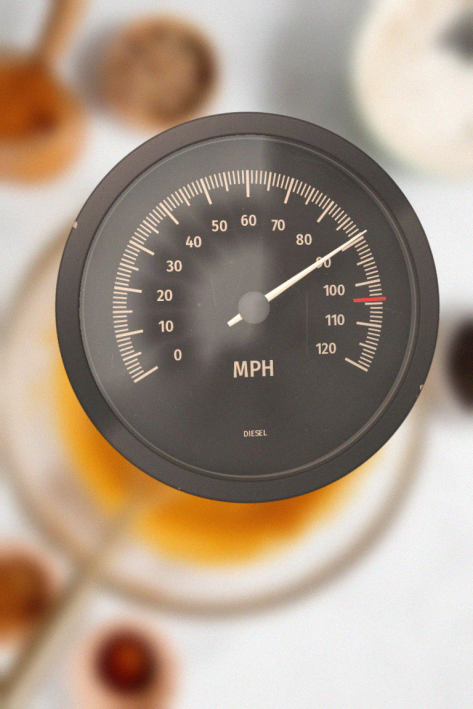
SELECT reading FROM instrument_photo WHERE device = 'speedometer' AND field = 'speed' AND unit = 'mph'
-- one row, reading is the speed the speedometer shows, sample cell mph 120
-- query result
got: mph 89
